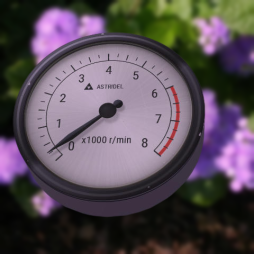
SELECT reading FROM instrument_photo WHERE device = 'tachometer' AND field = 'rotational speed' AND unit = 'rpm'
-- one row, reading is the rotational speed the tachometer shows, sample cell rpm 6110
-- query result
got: rpm 250
